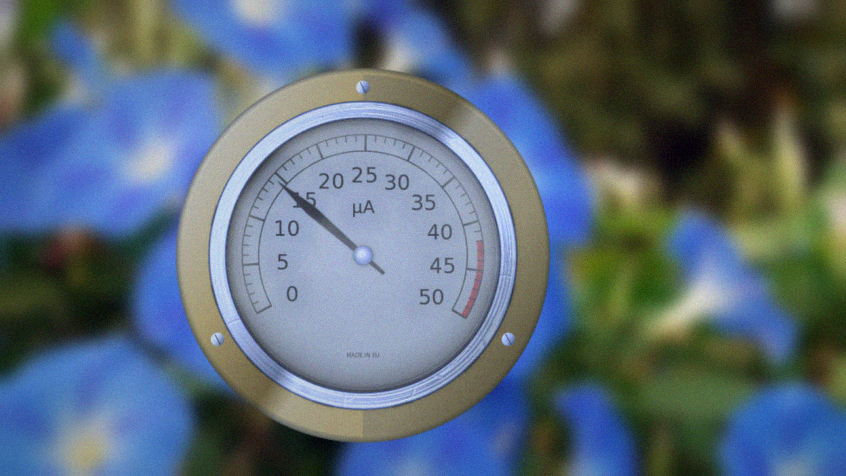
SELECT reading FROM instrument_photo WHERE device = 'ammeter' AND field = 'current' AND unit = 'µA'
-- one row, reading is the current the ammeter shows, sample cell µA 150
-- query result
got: µA 14.5
